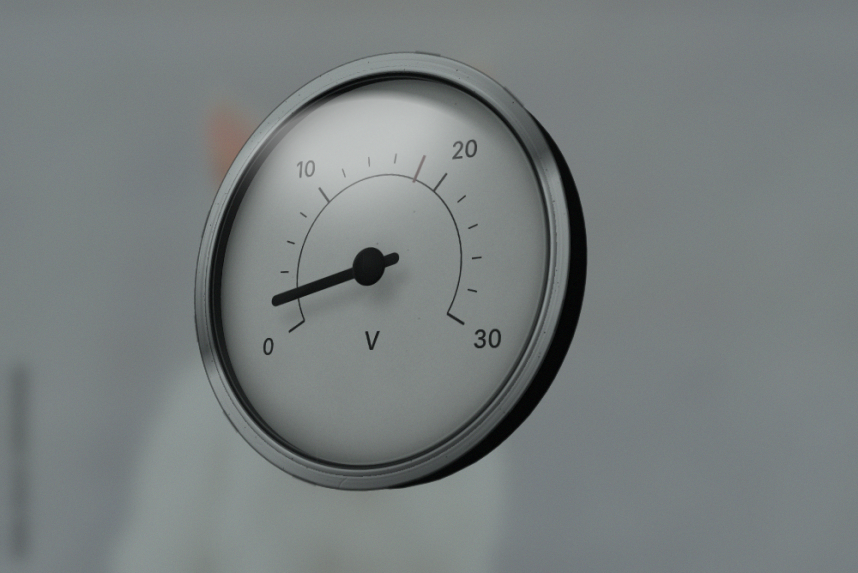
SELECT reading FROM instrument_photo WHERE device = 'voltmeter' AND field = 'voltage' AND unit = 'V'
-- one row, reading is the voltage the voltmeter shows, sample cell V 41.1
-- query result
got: V 2
